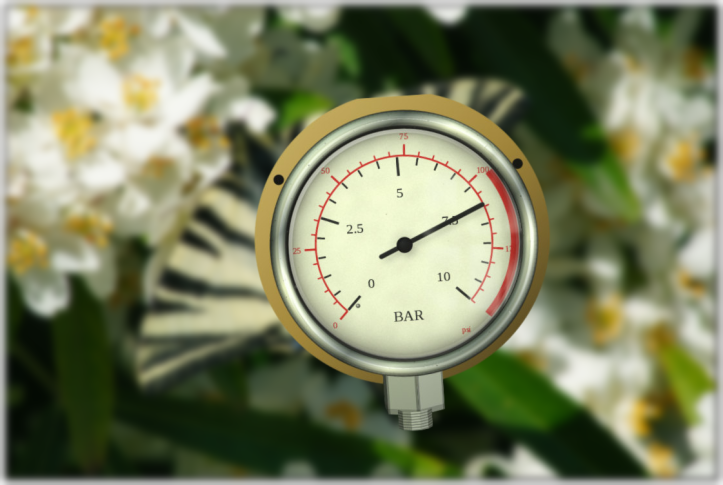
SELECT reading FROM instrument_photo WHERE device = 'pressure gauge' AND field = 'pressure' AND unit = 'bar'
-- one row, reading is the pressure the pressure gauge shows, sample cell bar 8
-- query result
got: bar 7.5
